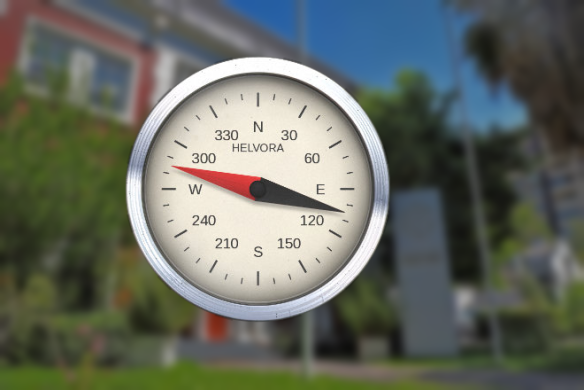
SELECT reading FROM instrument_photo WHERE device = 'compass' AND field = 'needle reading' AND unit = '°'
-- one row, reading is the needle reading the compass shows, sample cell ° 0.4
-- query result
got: ° 285
